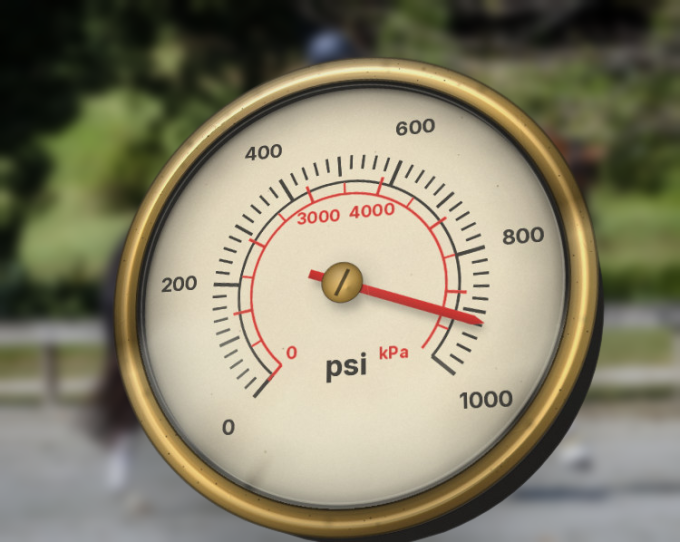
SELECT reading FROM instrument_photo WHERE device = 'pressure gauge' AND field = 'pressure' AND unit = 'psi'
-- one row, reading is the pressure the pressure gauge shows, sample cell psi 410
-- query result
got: psi 920
